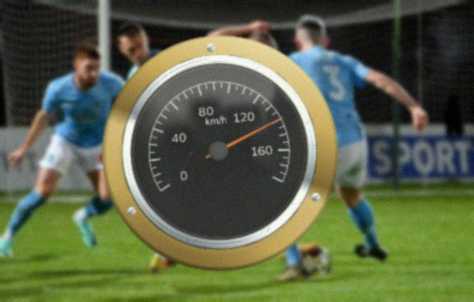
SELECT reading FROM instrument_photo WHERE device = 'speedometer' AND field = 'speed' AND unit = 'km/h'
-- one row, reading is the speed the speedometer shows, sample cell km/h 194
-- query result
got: km/h 140
